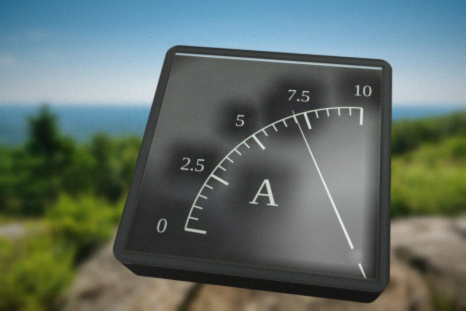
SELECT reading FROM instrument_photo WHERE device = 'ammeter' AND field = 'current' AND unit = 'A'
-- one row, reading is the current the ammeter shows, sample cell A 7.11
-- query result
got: A 7
